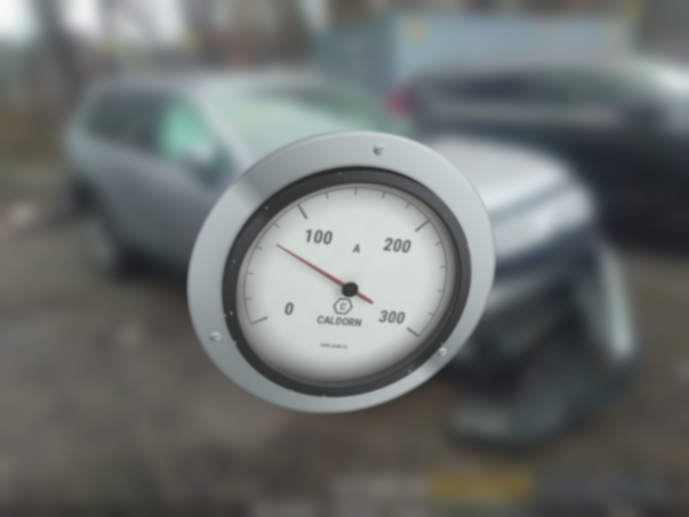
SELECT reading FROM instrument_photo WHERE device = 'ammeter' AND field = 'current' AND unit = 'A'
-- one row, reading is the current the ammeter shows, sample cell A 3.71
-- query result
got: A 70
